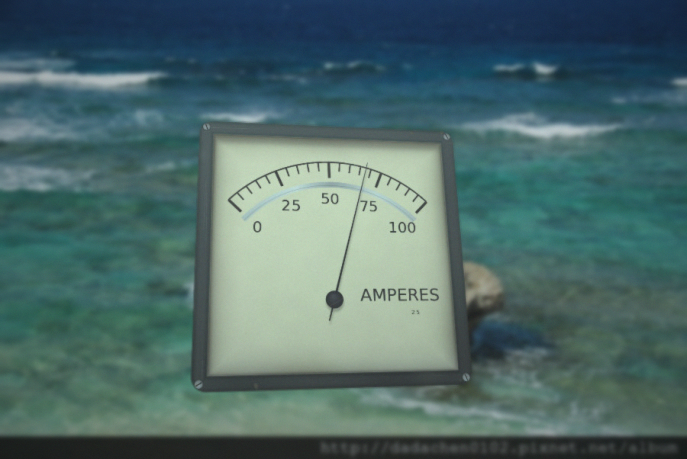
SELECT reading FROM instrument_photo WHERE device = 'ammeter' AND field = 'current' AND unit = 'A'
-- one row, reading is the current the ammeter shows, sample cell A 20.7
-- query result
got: A 67.5
